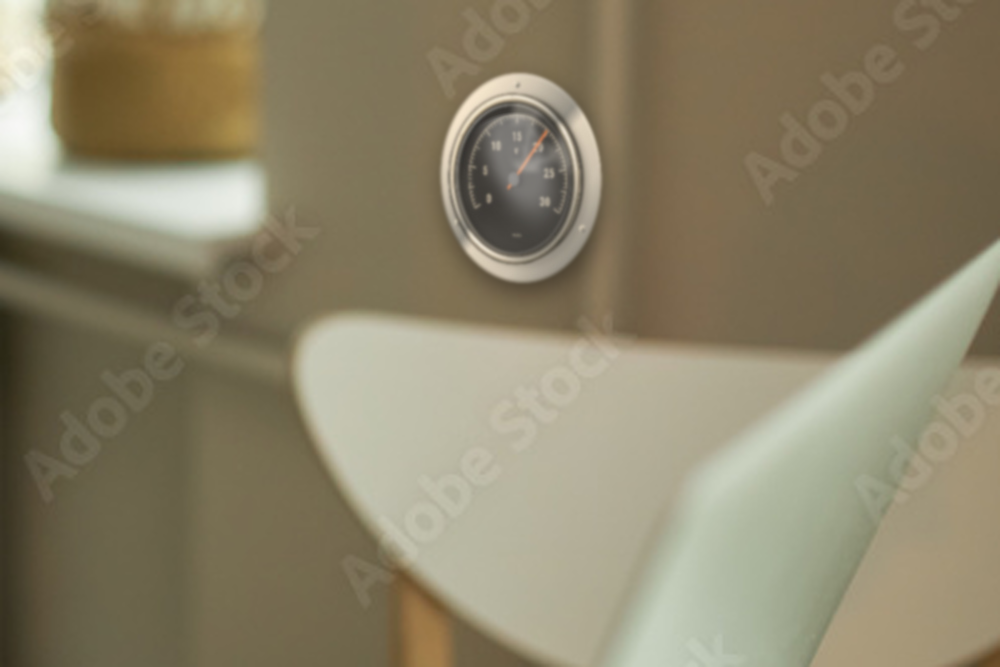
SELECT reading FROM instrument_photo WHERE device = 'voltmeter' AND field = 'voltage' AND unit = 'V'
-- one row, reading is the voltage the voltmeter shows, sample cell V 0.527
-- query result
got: V 20
